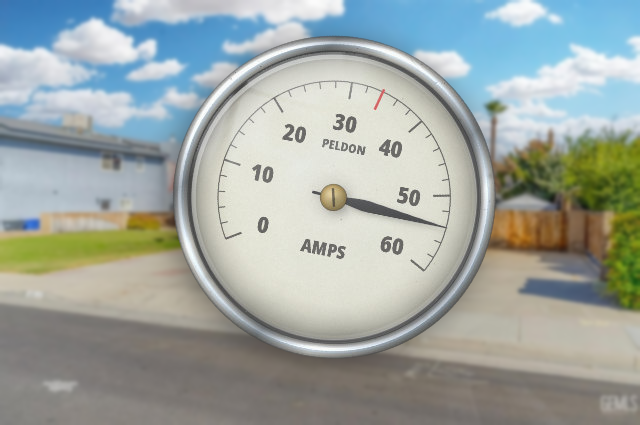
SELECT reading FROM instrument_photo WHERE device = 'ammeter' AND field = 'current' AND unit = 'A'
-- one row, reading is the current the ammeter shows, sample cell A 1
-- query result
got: A 54
